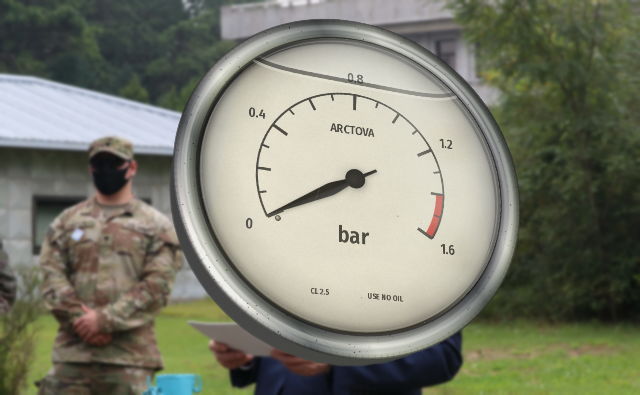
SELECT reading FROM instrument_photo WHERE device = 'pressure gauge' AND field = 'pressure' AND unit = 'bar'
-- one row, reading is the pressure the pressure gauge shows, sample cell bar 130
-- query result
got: bar 0
